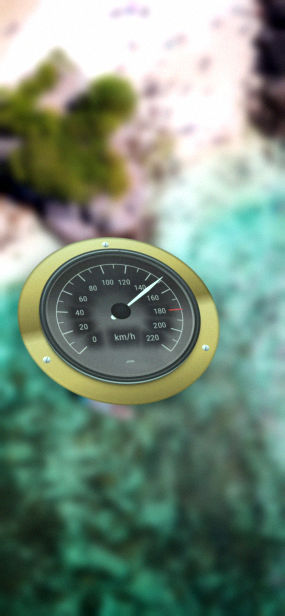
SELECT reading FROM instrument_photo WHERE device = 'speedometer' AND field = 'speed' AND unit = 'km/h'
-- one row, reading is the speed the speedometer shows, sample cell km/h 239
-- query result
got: km/h 150
